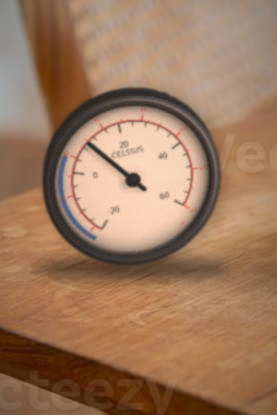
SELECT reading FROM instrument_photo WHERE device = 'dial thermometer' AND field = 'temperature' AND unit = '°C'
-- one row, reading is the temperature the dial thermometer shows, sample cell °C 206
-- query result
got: °C 10
